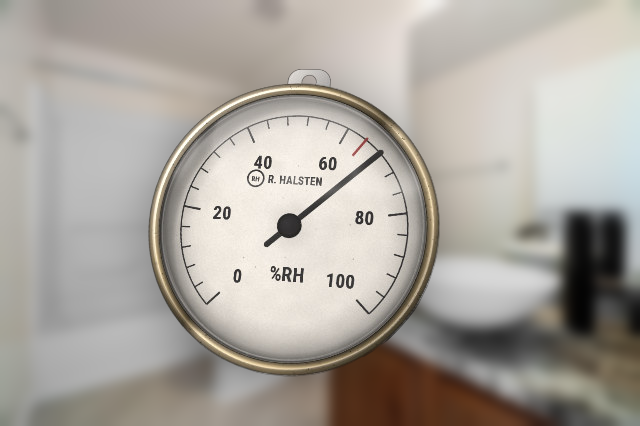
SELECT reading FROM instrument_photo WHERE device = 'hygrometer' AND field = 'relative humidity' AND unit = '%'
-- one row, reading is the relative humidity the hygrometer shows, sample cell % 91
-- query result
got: % 68
